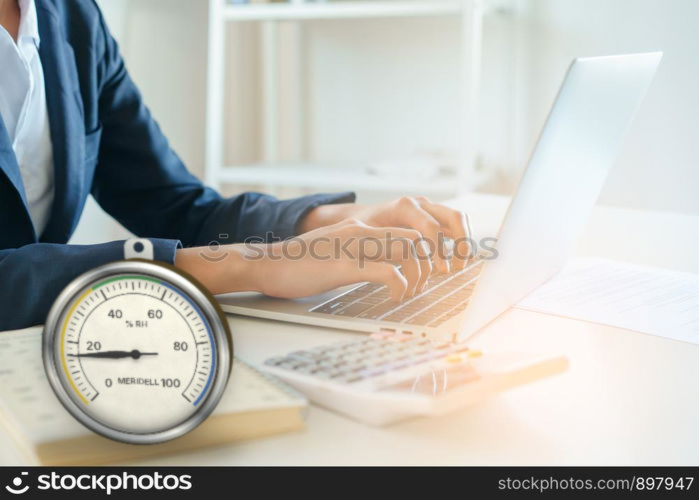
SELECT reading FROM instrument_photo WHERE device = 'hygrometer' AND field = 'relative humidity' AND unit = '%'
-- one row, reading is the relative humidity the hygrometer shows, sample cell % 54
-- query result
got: % 16
